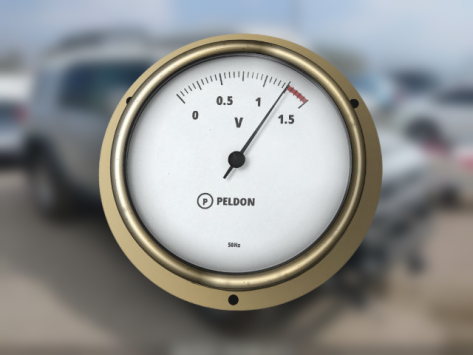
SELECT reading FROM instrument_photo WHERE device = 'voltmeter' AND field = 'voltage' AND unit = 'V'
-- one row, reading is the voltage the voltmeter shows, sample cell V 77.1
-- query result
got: V 1.25
